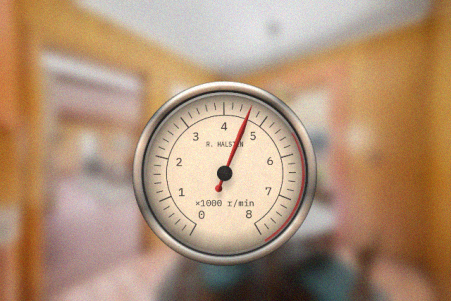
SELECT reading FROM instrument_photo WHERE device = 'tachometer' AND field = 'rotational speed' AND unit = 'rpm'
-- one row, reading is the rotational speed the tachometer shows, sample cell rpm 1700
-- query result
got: rpm 4600
